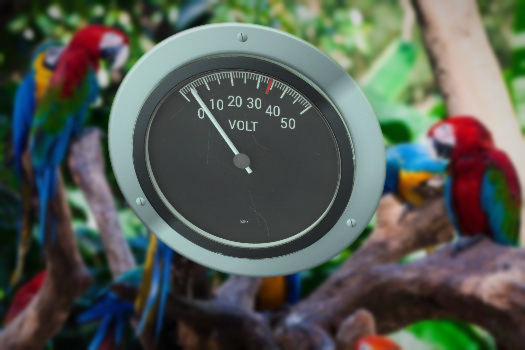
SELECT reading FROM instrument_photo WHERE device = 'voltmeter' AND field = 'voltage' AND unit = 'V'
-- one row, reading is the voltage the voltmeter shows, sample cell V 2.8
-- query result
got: V 5
